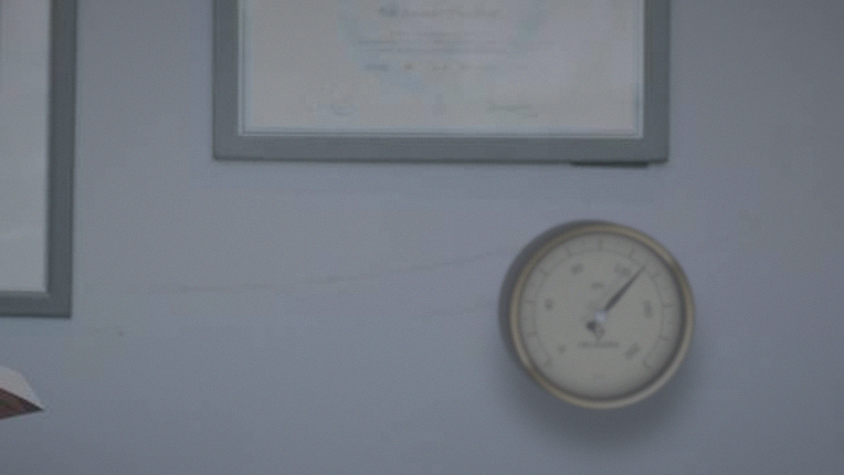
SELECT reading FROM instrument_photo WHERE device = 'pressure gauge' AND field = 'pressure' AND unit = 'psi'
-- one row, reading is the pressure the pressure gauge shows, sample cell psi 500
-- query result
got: psi 130
